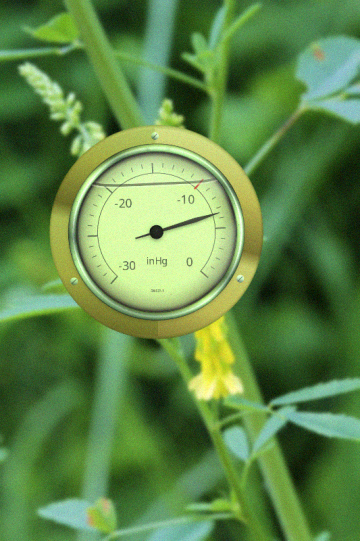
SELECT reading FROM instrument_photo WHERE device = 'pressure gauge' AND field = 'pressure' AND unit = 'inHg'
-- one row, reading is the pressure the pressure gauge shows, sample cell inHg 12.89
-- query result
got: inHg -6.5
